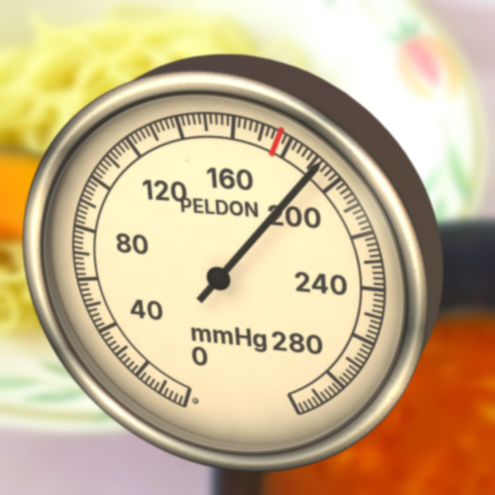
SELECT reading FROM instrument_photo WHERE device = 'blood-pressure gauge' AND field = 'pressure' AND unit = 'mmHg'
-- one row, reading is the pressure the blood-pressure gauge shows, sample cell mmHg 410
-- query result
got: mmHg 192
